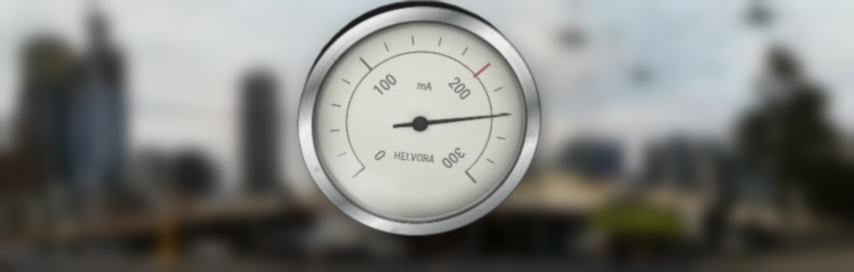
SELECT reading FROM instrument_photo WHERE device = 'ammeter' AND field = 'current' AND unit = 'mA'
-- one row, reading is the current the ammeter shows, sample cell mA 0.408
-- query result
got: mA 240
